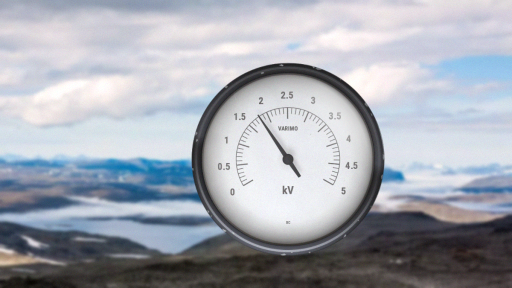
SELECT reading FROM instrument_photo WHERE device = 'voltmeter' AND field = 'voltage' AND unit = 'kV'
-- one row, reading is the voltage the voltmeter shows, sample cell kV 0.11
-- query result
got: kV 1.8
